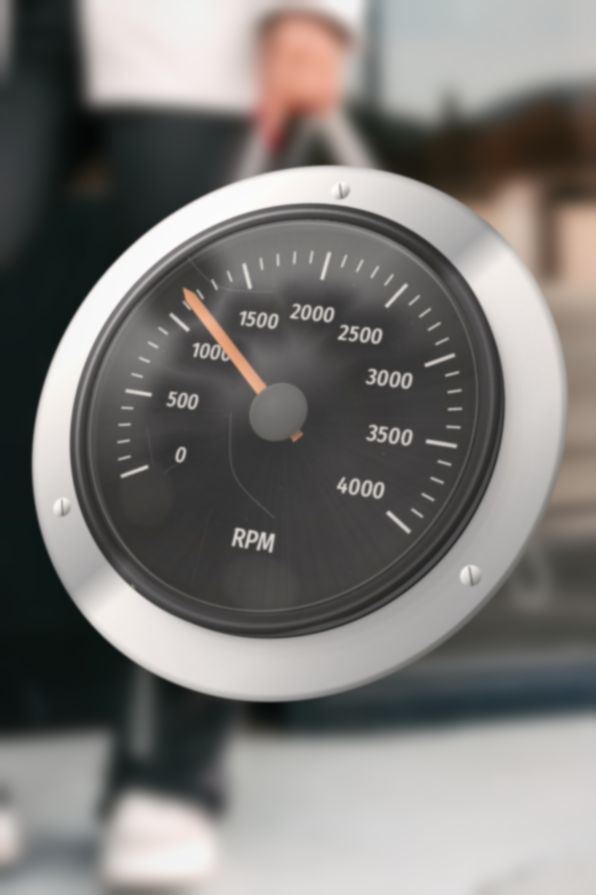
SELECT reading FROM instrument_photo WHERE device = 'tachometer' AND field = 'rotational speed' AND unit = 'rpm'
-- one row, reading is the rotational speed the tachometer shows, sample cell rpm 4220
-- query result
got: rpm 1150
